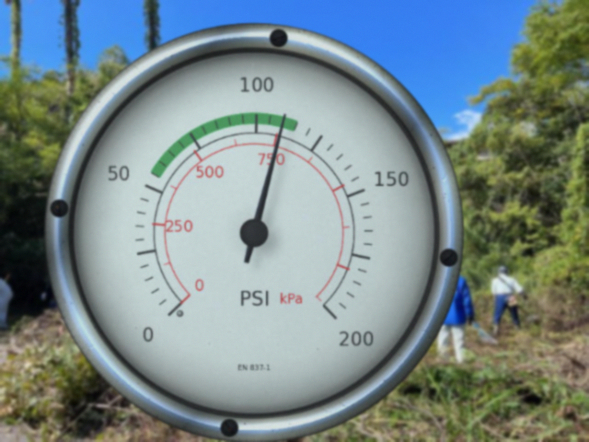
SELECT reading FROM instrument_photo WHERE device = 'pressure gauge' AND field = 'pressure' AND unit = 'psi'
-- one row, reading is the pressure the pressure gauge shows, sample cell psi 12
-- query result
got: psi 110
